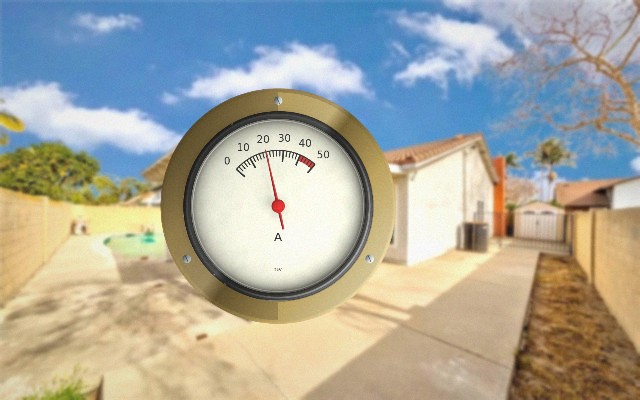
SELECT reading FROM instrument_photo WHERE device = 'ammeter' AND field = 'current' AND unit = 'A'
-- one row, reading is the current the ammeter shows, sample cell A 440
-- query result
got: A 20
